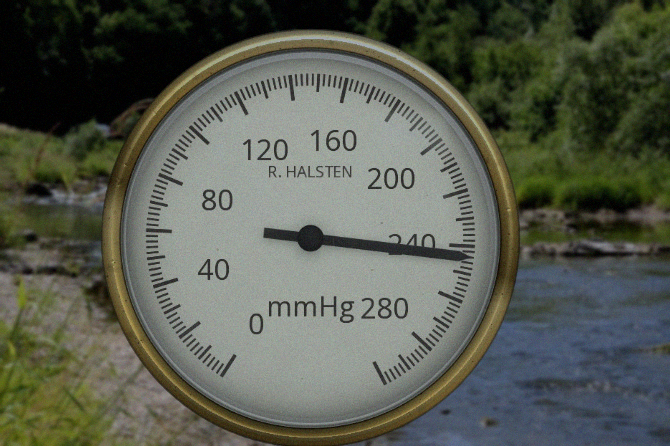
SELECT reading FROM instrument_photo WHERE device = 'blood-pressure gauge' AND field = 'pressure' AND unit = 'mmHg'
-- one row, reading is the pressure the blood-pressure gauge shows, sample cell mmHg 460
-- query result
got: mmHg 244
